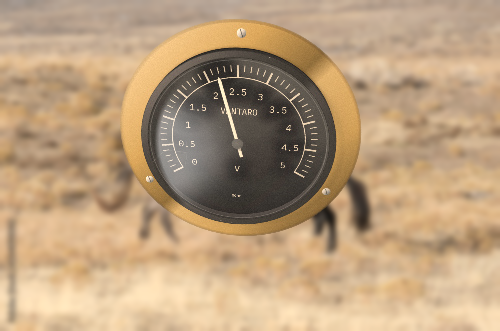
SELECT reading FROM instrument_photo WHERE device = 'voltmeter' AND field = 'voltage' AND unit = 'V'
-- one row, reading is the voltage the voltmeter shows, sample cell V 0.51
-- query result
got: V 2.2
